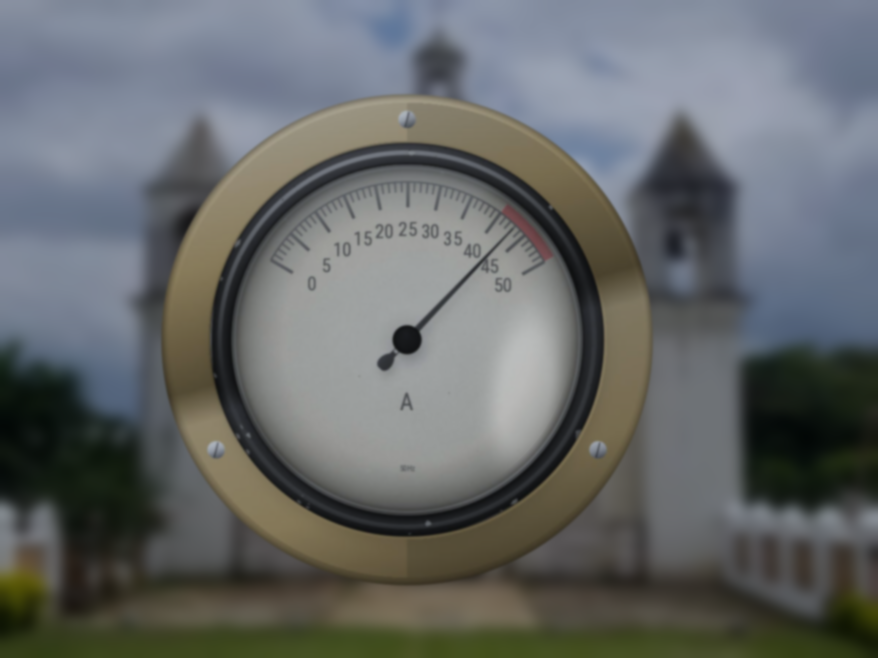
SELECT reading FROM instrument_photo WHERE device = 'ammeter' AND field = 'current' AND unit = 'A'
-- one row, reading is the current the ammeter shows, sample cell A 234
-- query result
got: A 43
